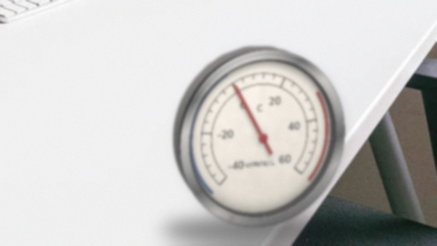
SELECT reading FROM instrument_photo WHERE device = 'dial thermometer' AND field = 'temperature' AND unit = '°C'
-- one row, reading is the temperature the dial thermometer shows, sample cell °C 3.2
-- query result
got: °C 0
